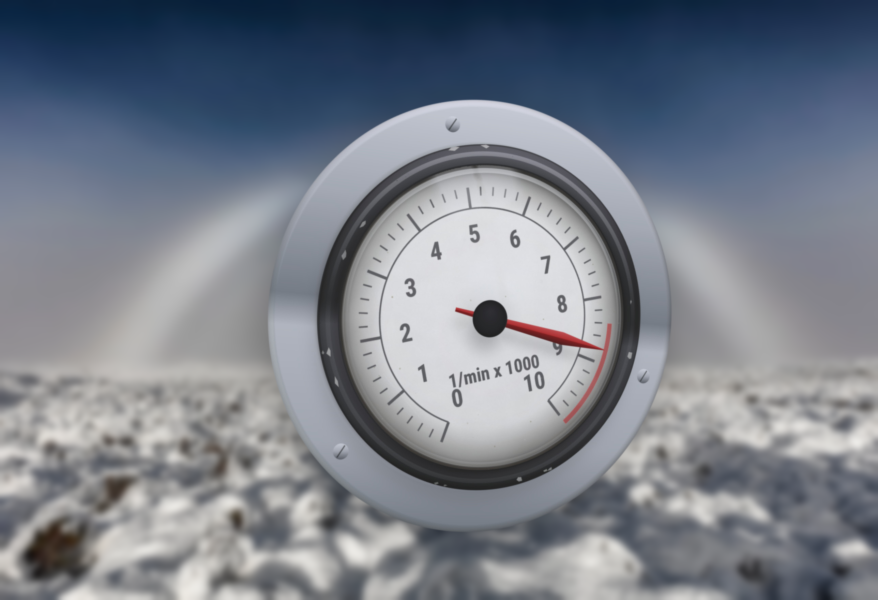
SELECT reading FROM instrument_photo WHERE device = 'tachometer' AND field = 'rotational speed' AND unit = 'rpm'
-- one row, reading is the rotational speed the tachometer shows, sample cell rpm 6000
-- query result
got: rpm 8800
